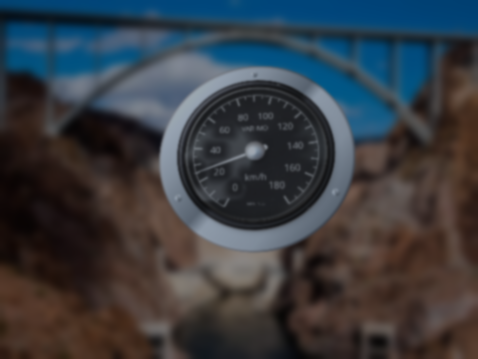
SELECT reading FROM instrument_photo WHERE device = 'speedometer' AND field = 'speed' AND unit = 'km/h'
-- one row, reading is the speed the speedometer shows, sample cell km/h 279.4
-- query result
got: km/h 25
